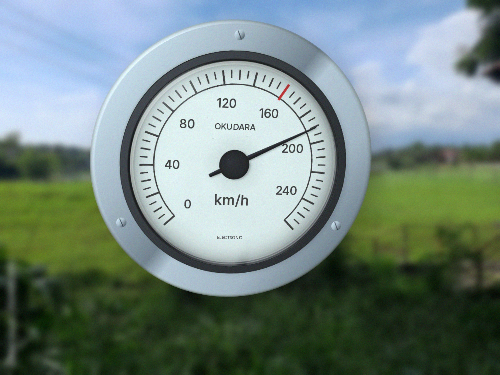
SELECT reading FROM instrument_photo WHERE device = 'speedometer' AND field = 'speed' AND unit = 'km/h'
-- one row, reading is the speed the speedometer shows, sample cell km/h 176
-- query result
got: km/h 190
